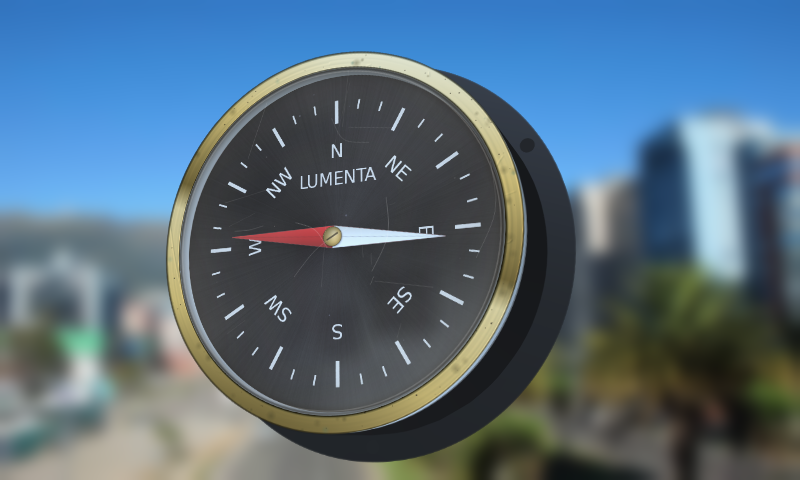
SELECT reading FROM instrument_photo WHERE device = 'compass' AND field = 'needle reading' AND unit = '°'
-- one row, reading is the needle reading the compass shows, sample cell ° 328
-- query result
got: ° 275
